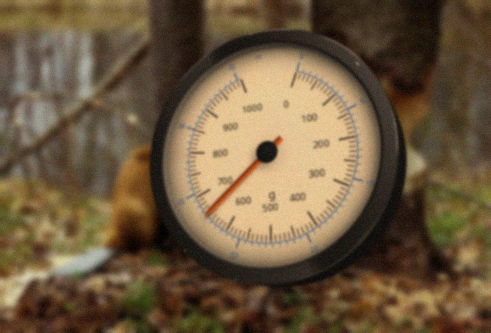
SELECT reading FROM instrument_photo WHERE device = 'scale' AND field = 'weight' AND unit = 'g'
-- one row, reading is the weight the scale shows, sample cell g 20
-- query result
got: g 650
